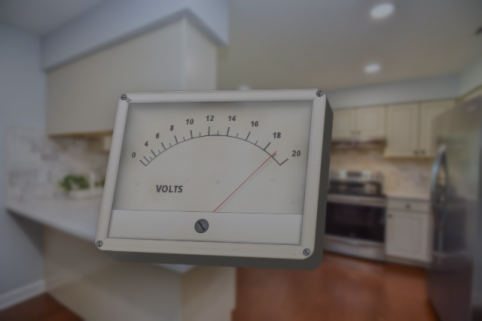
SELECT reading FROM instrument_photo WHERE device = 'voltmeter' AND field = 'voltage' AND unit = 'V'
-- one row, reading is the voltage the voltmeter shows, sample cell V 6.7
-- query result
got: V 19
